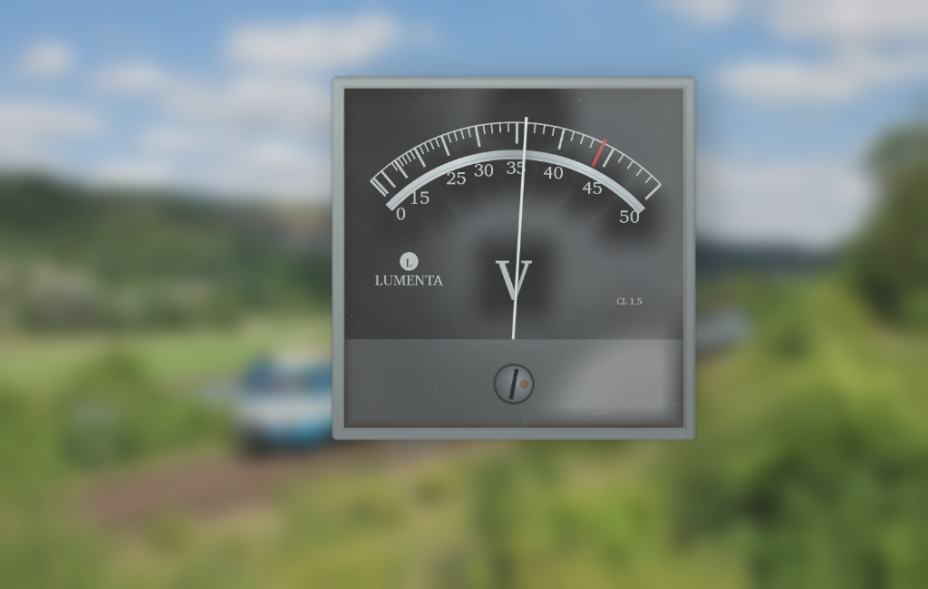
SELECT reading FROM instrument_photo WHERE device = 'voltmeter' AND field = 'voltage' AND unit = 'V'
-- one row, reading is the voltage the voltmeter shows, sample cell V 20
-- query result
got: V 36
